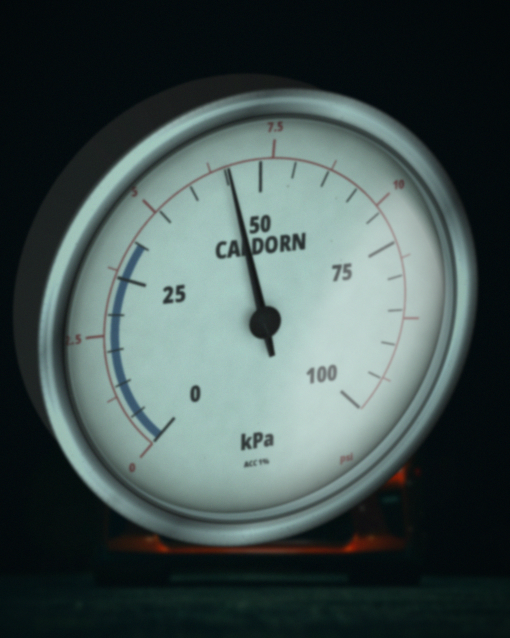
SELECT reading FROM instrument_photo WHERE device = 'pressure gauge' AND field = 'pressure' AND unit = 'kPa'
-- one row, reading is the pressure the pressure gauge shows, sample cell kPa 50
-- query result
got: kPa 45
